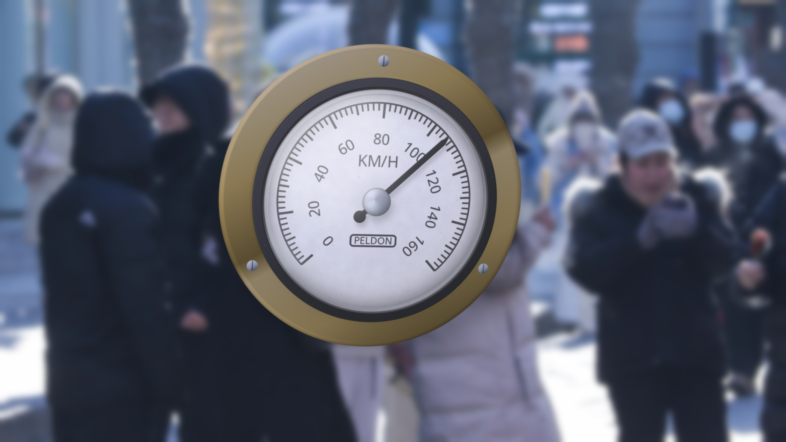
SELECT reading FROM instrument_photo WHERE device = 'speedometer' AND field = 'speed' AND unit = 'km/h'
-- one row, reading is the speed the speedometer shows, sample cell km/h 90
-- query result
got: km/h 106
